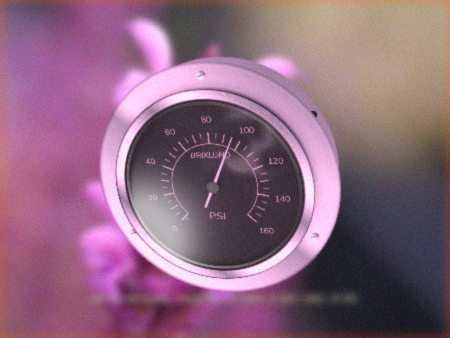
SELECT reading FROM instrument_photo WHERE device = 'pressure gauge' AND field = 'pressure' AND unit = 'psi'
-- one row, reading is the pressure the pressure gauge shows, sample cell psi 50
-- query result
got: psi 95
